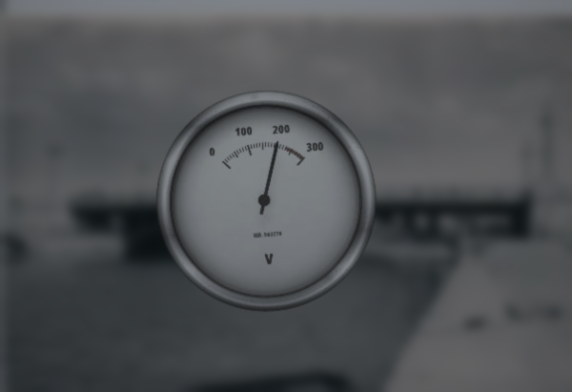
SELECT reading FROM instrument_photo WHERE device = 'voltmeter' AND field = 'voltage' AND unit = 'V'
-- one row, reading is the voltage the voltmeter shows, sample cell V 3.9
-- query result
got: V 200
